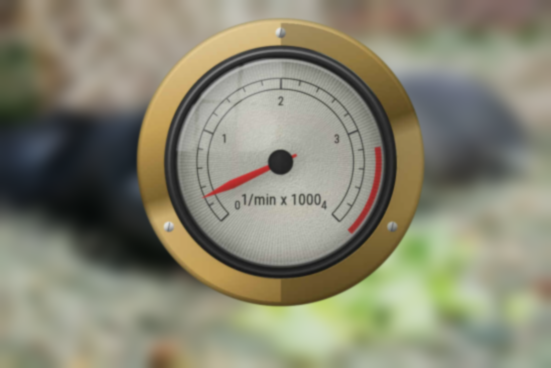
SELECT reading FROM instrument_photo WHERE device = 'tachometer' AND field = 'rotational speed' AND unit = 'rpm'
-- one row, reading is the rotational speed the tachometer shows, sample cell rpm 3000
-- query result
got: rpm 300
